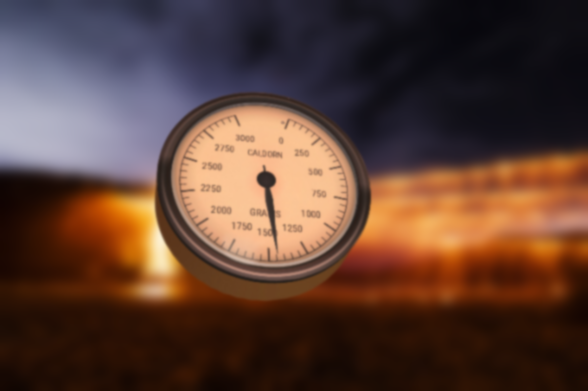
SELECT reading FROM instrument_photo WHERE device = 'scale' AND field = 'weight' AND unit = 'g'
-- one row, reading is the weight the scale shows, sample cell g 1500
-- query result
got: g 1450
